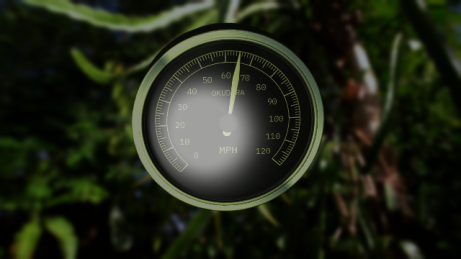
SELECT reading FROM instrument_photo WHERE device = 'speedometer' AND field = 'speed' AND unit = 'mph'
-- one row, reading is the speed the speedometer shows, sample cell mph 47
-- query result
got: mph 65
